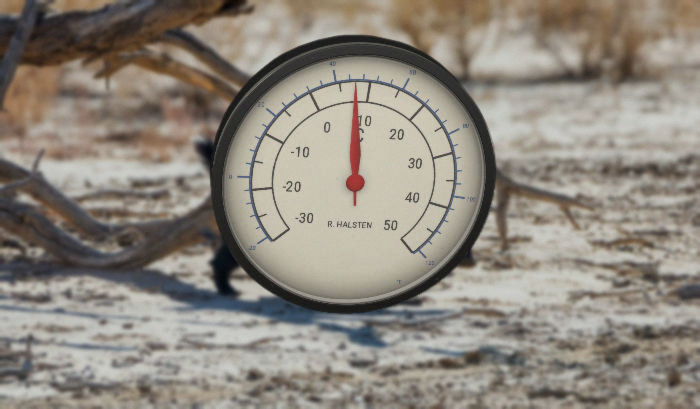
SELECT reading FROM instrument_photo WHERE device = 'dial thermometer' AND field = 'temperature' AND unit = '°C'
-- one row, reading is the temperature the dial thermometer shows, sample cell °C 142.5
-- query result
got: °C 7.5
